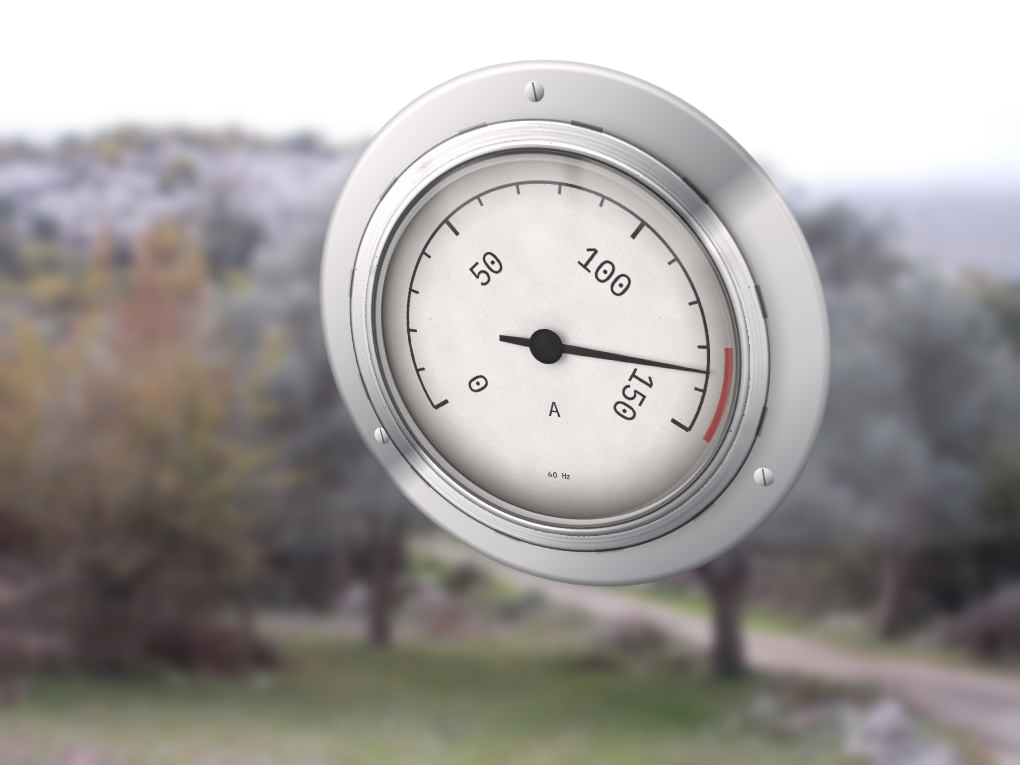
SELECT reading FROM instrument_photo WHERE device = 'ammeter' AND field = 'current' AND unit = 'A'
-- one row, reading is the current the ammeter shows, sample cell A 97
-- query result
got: A 135
